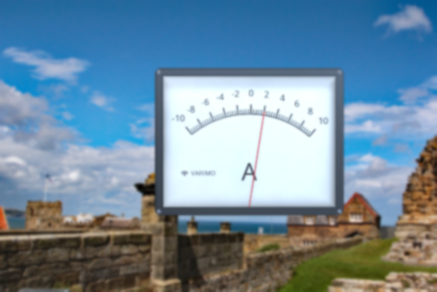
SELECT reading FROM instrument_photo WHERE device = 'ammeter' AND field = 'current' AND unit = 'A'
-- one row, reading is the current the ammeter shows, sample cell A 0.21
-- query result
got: A 2
